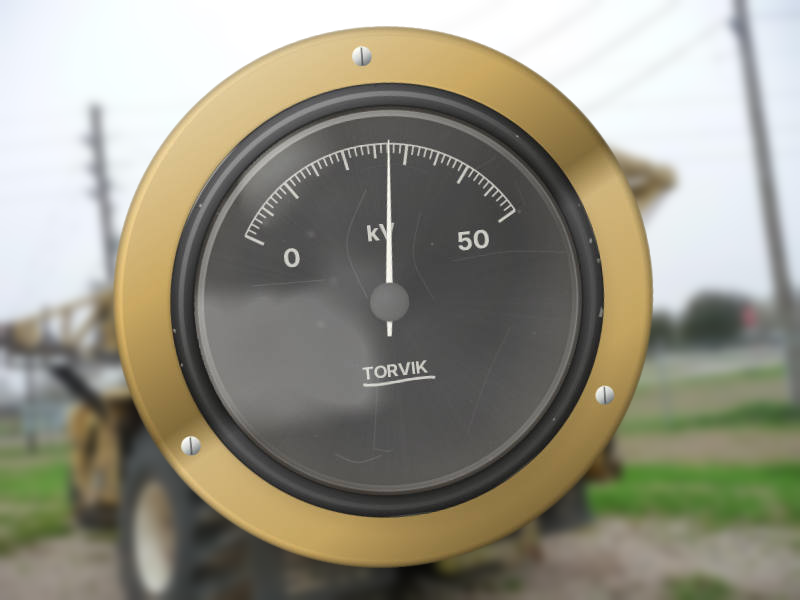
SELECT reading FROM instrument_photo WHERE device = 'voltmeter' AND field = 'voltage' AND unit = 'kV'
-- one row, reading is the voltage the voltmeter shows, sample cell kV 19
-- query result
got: kV 27
